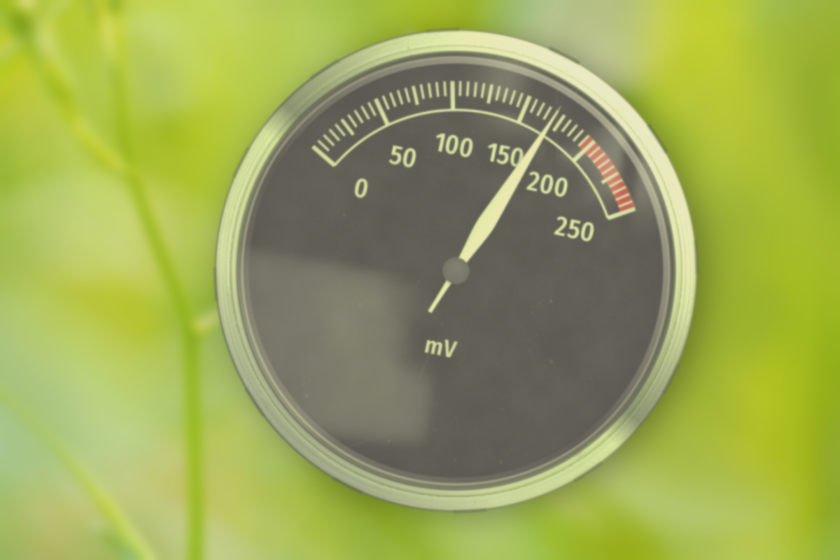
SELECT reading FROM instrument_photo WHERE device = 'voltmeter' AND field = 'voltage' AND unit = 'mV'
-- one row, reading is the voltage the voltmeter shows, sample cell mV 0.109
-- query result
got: mV 170
